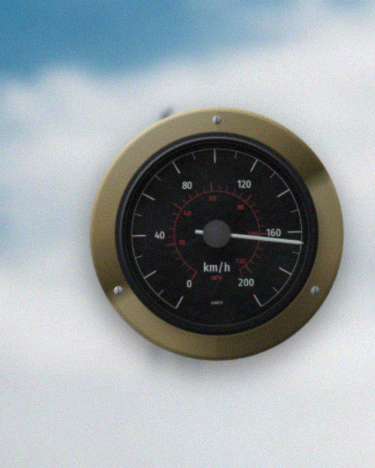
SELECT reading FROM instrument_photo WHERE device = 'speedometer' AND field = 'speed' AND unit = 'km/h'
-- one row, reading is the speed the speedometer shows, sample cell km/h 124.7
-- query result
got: km/h 165
